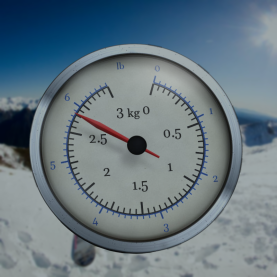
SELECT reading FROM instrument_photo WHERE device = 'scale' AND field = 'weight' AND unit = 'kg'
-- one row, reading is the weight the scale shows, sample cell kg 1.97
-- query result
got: kg 2.65
